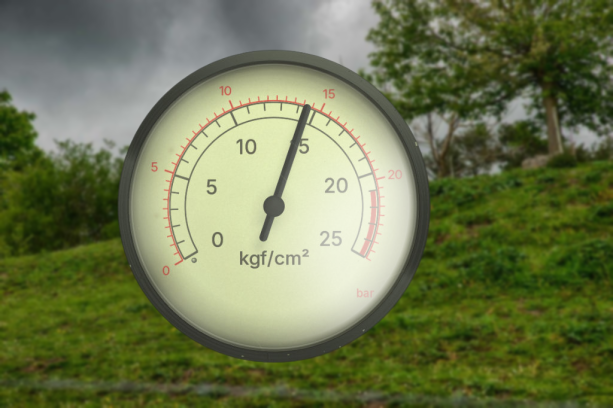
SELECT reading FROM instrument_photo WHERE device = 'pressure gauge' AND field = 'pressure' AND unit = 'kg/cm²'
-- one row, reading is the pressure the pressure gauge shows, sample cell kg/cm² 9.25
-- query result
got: kg/cm² 14.5
